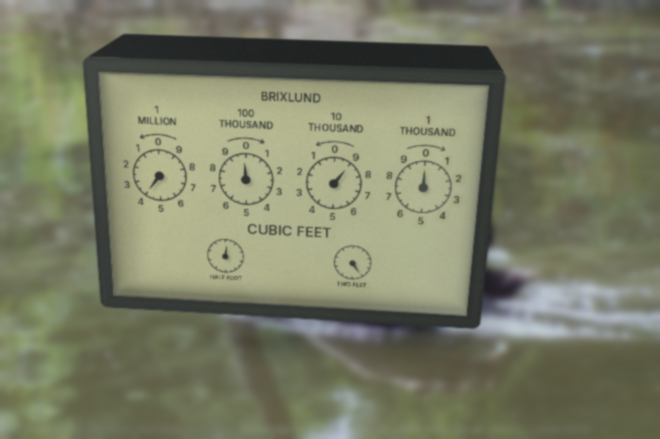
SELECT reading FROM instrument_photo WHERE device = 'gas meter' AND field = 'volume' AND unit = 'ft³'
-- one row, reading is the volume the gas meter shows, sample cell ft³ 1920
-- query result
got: ft³ 399000
